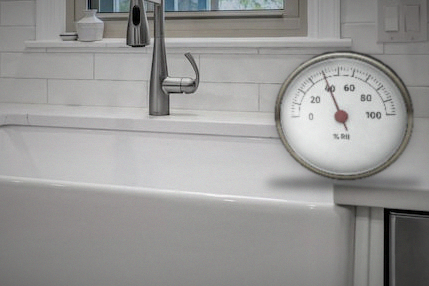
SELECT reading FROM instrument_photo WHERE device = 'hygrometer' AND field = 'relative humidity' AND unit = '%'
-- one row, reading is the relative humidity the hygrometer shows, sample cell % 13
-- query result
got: % 40
